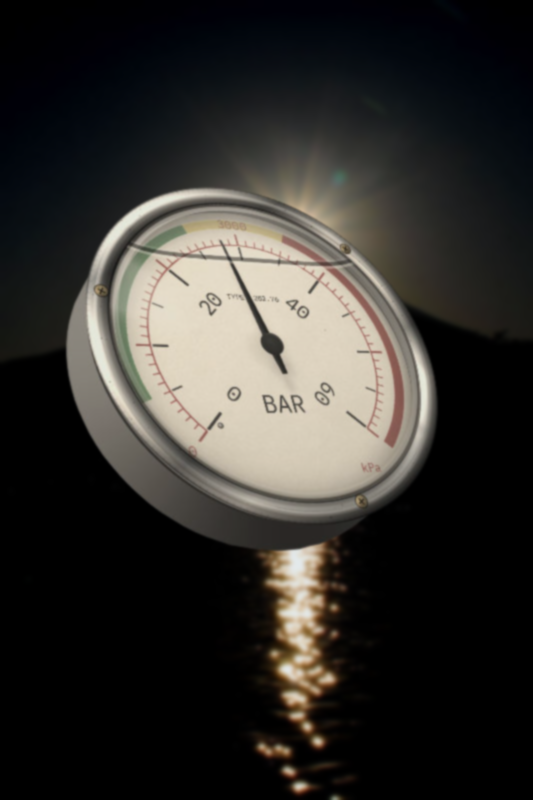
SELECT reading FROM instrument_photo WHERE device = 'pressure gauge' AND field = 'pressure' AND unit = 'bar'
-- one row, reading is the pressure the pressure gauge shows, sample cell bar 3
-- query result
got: bar 27.5
